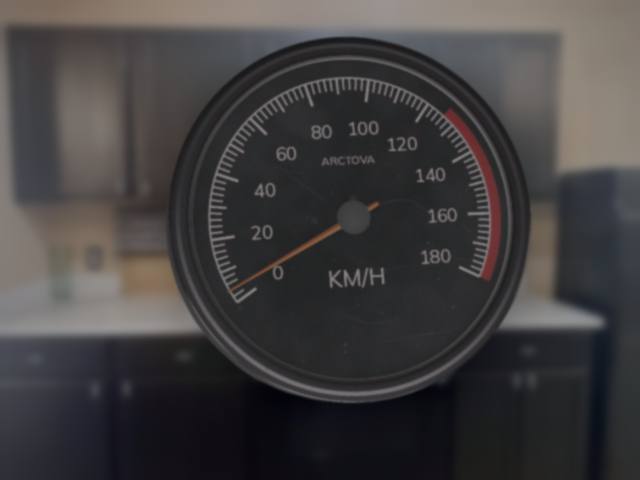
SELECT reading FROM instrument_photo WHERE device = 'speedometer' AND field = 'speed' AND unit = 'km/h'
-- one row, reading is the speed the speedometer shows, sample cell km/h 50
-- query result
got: km/h 4
